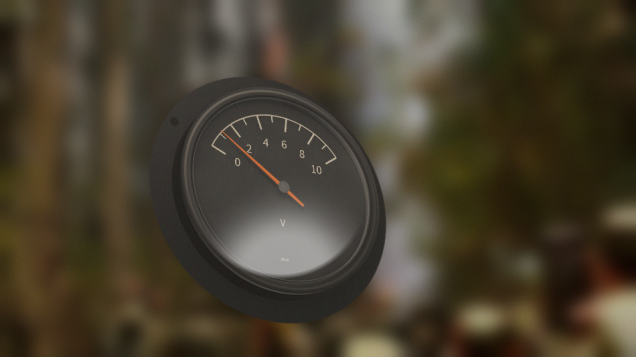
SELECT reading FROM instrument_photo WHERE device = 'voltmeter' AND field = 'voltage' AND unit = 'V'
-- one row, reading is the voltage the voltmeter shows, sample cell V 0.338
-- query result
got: V 1
